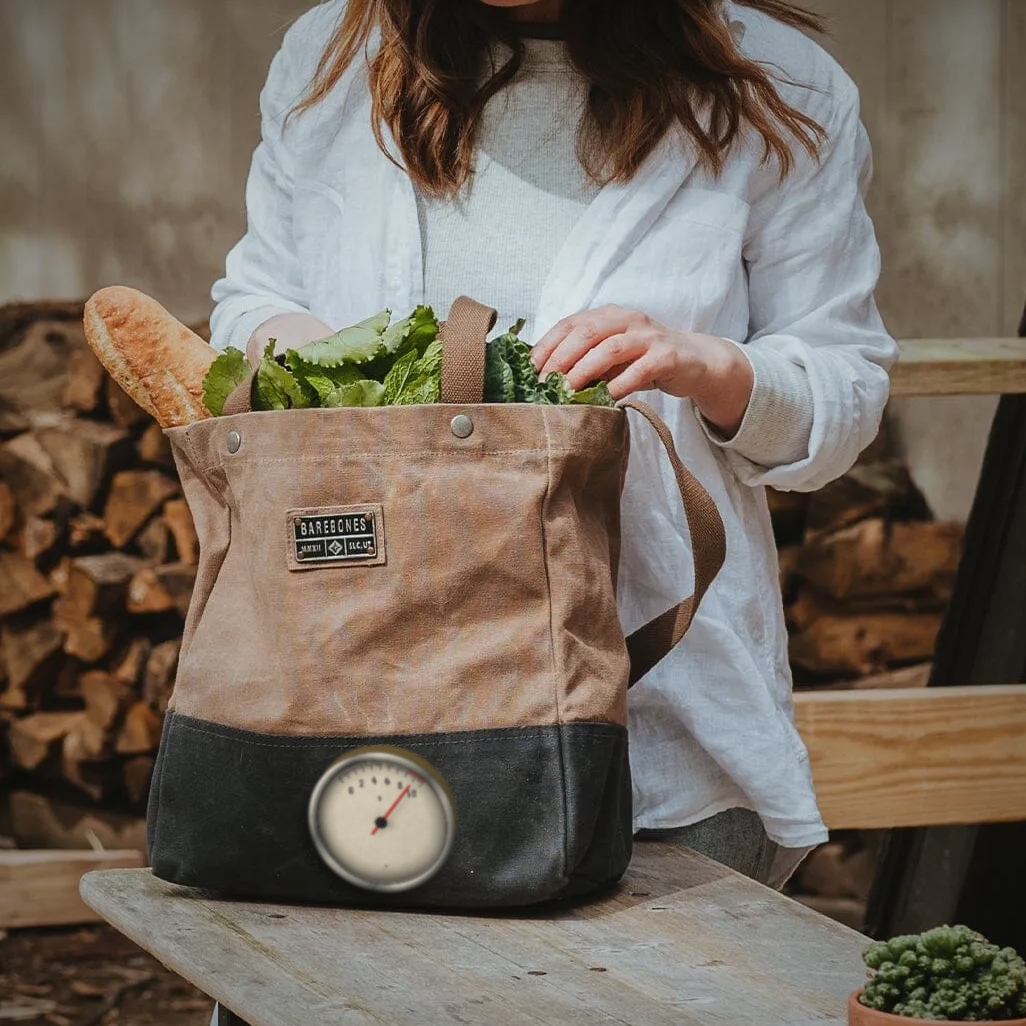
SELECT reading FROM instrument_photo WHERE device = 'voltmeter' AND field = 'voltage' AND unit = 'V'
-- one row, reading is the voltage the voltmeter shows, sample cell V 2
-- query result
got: V 9
